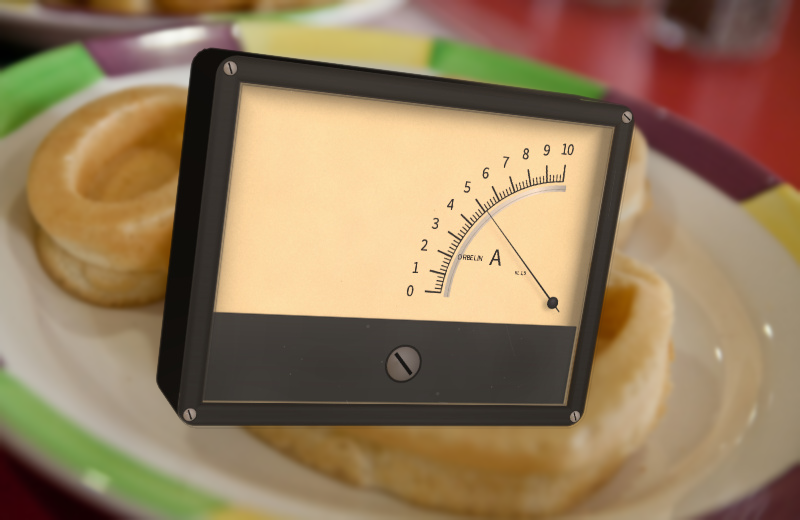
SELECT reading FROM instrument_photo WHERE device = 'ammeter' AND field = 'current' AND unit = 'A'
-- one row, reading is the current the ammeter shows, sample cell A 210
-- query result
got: A 5
